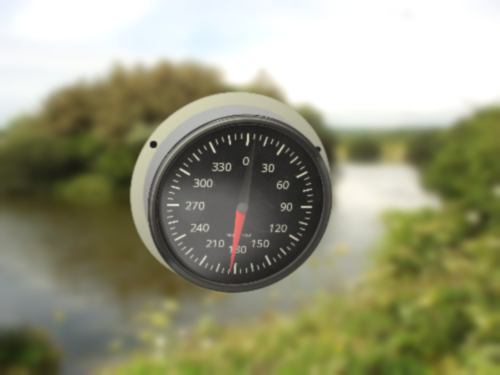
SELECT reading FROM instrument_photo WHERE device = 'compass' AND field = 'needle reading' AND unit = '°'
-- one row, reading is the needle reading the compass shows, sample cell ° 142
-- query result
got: ° 185
